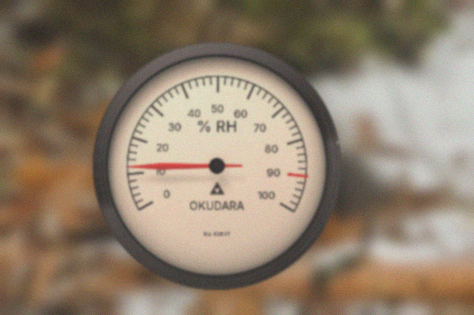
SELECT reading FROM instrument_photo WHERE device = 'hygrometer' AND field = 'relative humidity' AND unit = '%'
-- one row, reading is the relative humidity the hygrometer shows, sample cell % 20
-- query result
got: % 12
